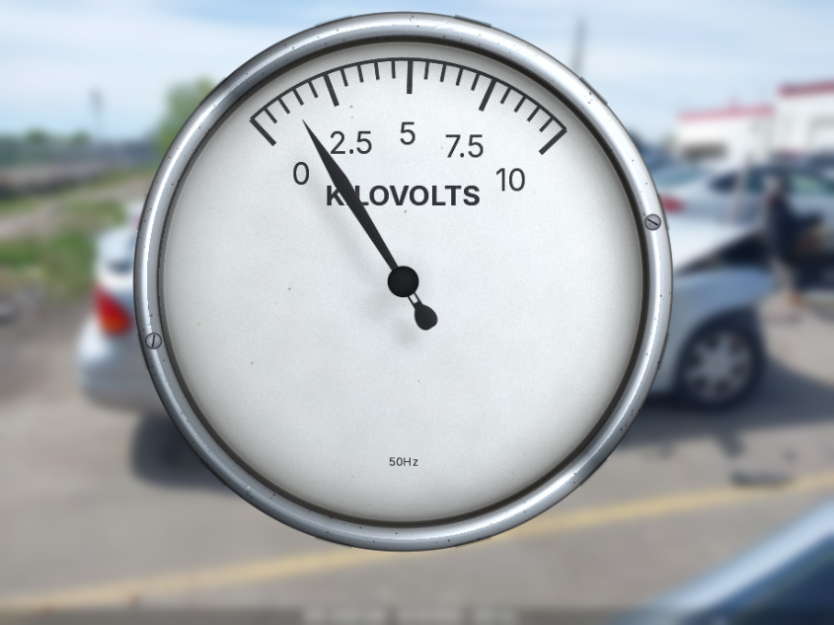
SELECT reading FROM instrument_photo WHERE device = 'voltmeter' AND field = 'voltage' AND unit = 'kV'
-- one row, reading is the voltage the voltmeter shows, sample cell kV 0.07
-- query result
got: kV 1.25
